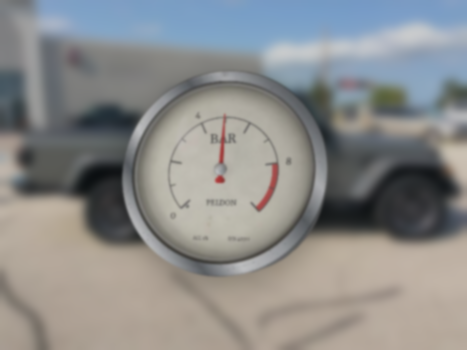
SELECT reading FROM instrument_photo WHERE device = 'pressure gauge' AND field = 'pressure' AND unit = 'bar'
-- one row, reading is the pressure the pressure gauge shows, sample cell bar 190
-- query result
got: bar 5
